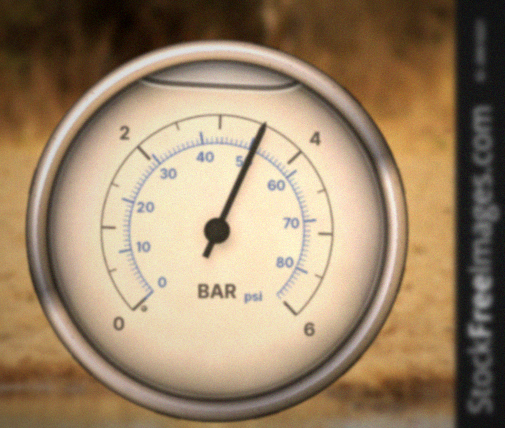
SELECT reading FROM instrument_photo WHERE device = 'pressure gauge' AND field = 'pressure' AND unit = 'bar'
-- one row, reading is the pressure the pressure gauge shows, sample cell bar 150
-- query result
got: bar 3.5
